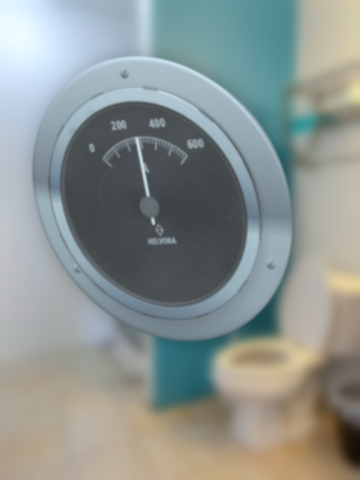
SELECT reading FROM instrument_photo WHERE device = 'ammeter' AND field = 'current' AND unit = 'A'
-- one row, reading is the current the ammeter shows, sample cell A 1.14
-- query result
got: A 300
